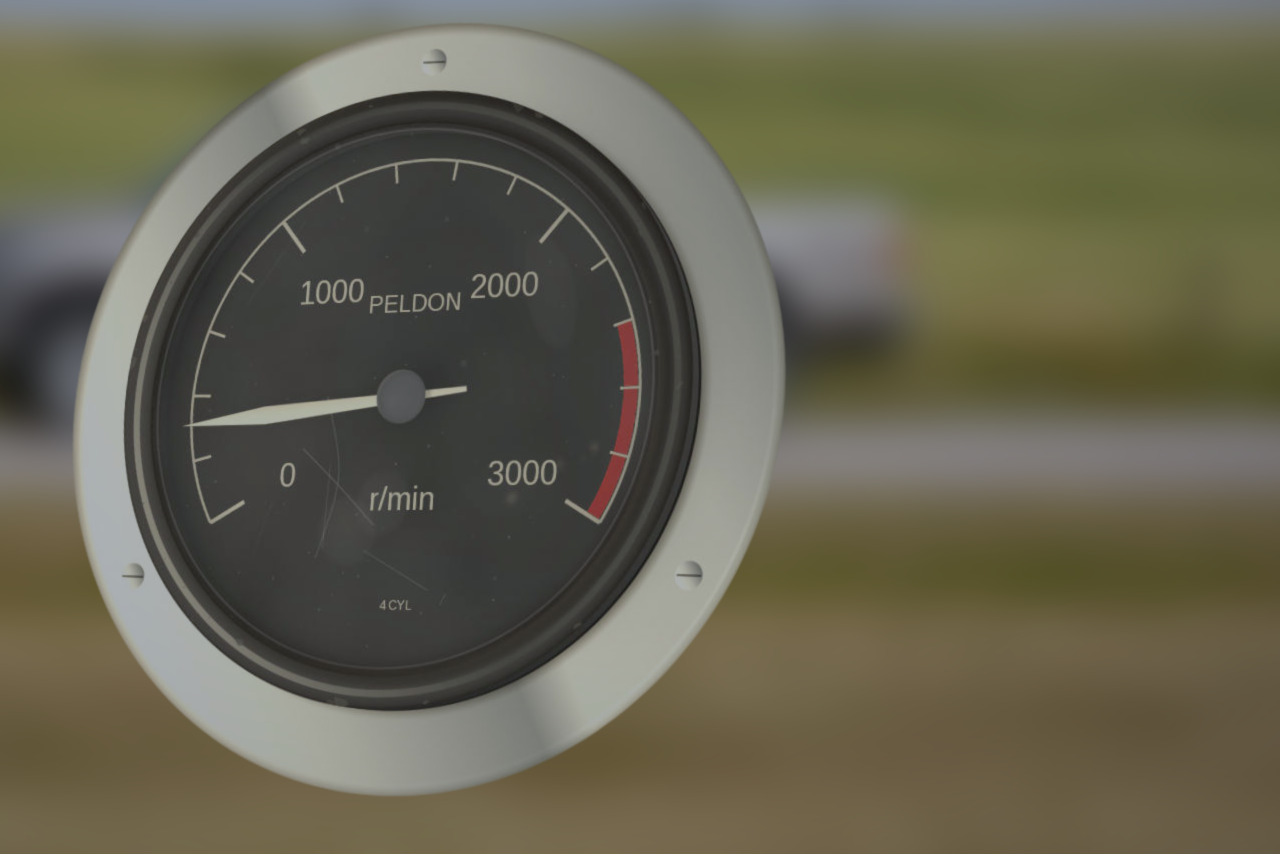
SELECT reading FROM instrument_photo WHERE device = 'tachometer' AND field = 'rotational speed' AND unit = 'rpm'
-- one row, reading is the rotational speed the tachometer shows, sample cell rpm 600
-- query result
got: rpm 300
